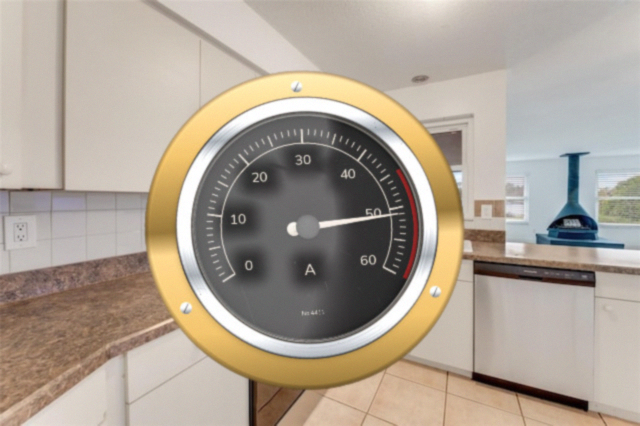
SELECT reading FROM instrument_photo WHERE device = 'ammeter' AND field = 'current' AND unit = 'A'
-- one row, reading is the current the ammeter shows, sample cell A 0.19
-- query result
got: A 51
